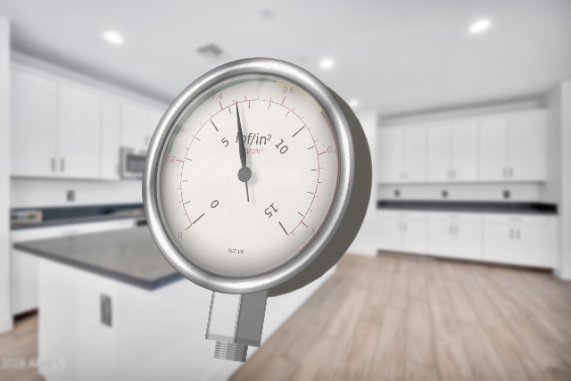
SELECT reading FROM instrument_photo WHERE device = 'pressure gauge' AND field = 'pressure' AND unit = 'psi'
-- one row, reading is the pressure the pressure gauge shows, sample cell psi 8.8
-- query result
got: psi 6.5
